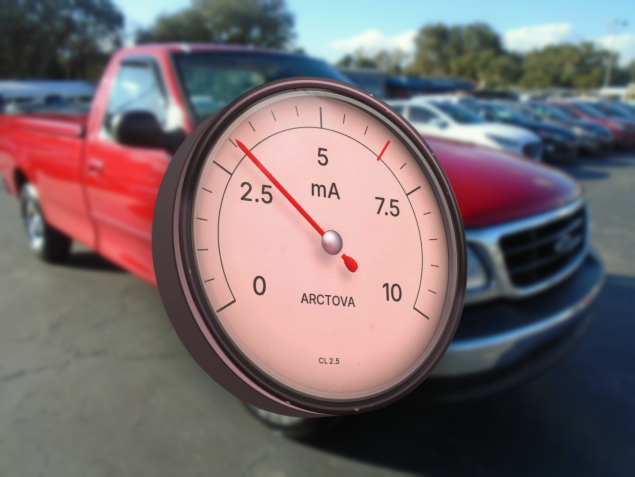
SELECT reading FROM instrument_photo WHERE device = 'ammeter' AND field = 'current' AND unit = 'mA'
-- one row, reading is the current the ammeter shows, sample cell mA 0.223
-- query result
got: mA 3
